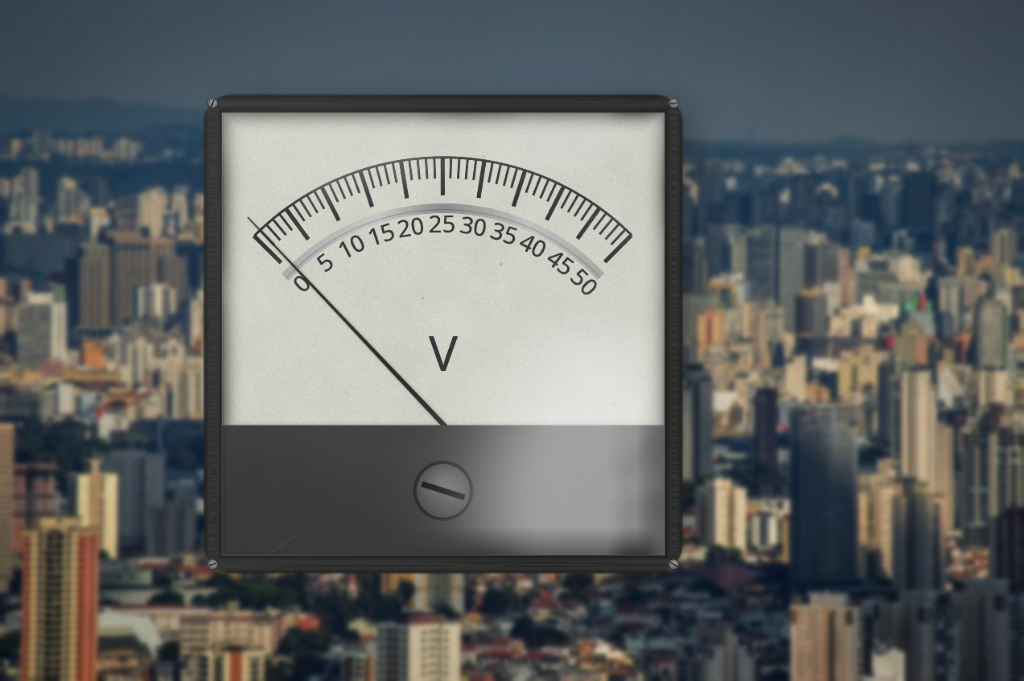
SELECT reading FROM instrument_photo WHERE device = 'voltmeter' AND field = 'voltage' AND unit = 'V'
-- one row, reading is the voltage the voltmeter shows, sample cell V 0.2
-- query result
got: V 1
